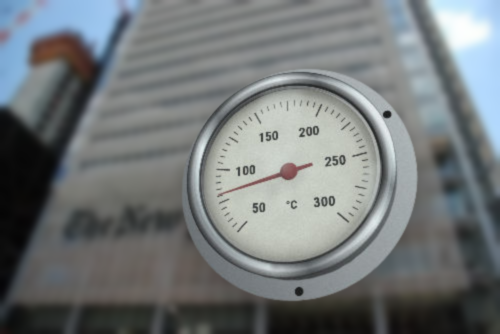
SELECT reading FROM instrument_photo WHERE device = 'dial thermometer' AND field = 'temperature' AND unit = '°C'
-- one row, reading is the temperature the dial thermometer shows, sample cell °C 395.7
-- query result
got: °C 80
